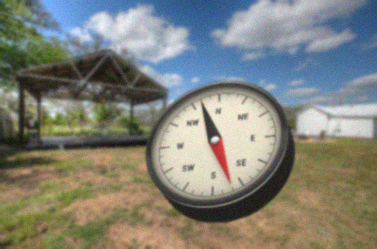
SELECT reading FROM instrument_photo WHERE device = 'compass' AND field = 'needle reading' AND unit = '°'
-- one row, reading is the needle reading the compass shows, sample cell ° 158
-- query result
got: ° 160
